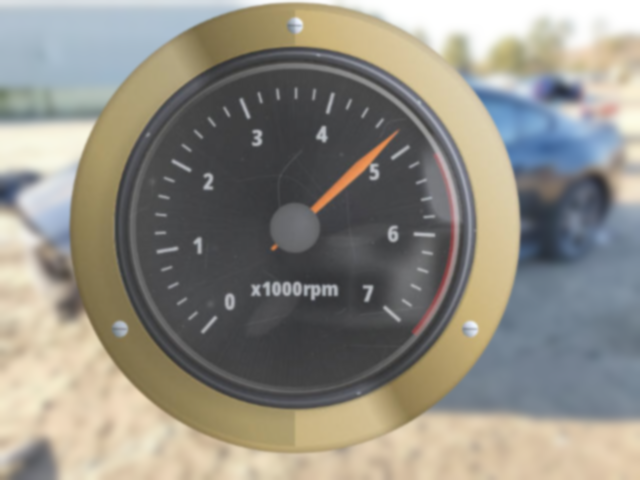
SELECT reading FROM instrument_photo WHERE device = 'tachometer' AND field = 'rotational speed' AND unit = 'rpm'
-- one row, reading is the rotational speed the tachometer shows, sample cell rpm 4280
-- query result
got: rpm 4800
